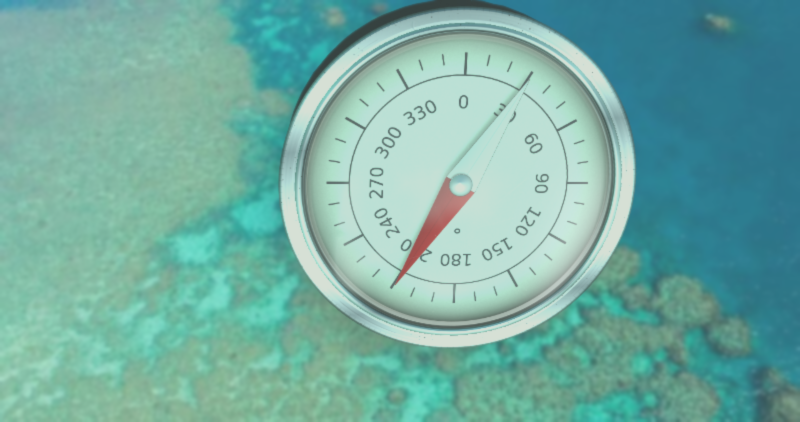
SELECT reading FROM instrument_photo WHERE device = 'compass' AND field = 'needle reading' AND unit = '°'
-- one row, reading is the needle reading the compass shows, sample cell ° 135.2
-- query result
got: ° 210
